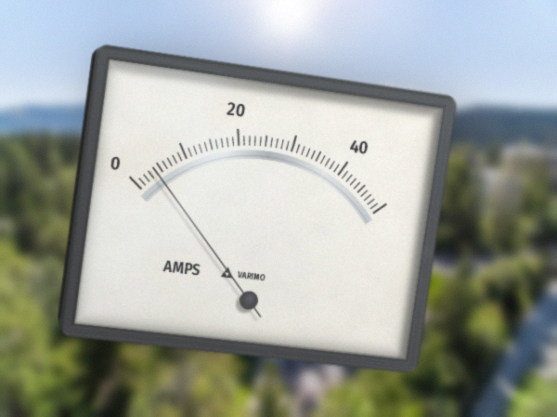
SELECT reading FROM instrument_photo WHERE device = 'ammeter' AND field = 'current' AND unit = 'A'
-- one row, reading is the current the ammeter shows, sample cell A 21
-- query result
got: A 4
